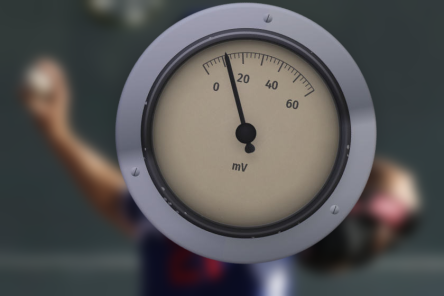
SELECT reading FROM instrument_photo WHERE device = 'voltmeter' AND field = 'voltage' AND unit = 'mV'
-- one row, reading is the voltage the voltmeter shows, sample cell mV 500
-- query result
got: mV 12
